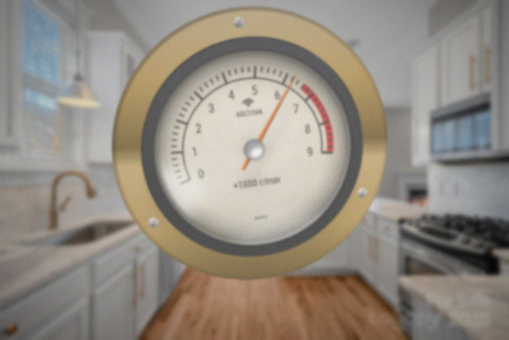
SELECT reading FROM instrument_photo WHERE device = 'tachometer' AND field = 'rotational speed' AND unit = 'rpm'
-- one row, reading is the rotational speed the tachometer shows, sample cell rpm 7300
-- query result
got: rpm 6200
